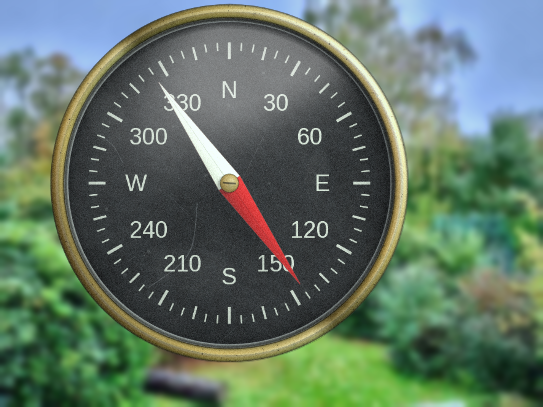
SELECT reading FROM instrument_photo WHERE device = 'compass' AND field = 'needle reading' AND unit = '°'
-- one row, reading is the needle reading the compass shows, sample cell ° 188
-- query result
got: ° 145
